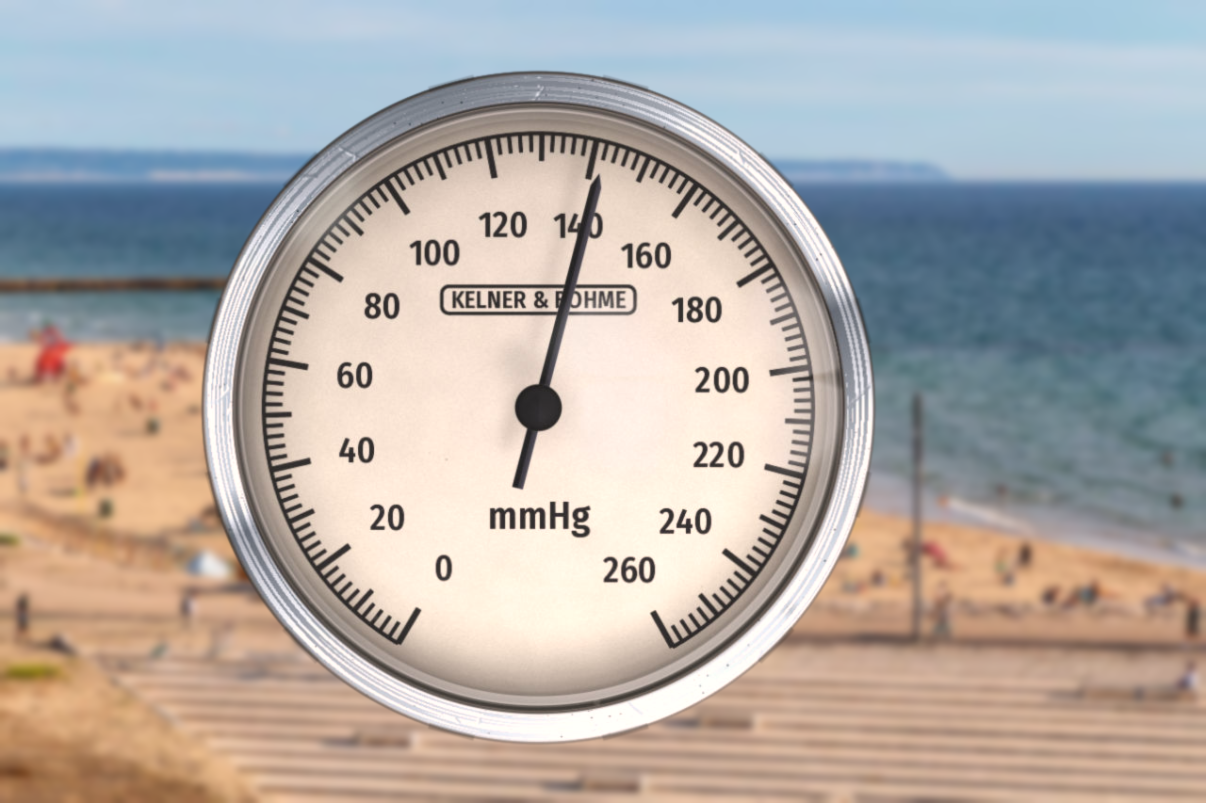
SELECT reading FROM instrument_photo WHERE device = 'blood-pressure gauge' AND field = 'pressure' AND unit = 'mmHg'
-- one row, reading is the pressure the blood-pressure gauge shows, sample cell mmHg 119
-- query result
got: mmHg 142
